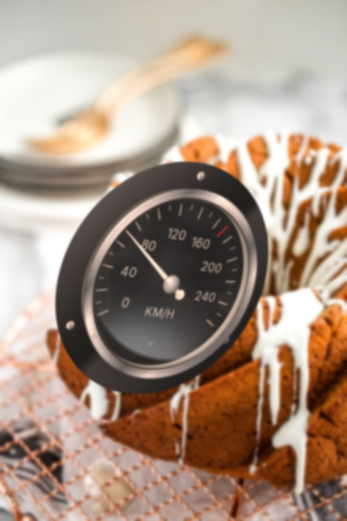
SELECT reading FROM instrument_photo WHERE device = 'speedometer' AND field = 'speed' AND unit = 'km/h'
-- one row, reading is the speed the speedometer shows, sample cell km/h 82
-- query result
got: km/h 70
